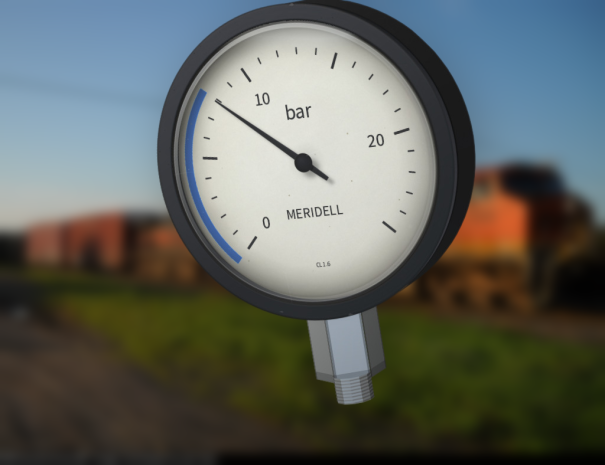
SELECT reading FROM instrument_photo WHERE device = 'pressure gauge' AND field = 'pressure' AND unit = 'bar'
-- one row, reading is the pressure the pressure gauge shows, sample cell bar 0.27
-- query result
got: bar 8
